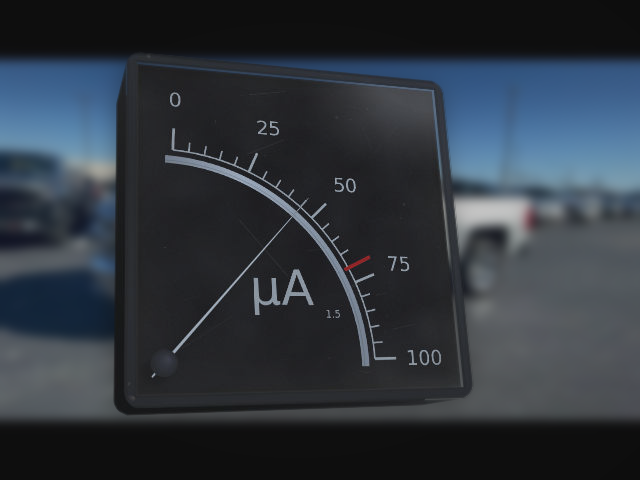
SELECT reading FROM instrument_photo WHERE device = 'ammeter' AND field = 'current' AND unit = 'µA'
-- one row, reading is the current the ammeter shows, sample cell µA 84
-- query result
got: µA 45
